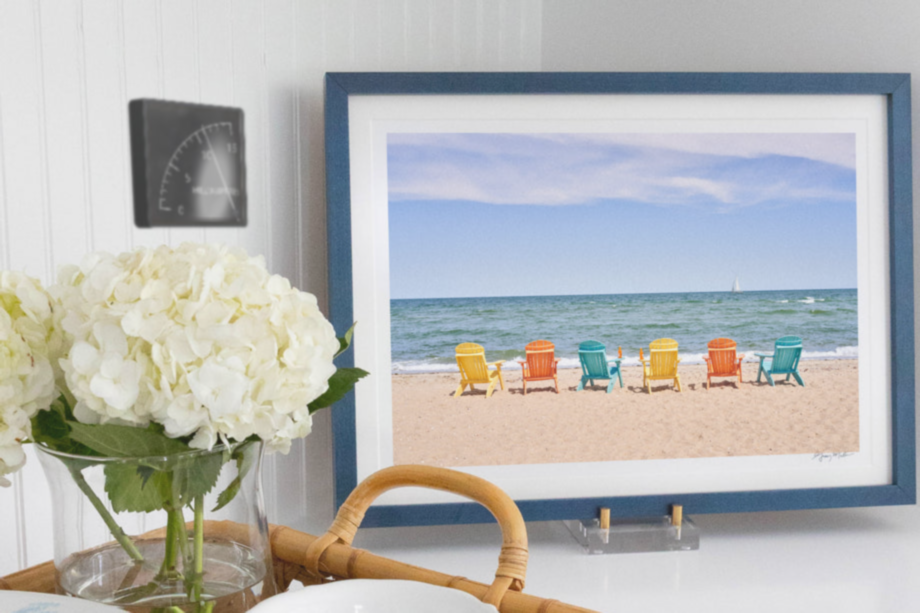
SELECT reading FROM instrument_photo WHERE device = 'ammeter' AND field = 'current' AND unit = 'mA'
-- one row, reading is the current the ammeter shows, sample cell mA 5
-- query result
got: mA 11
